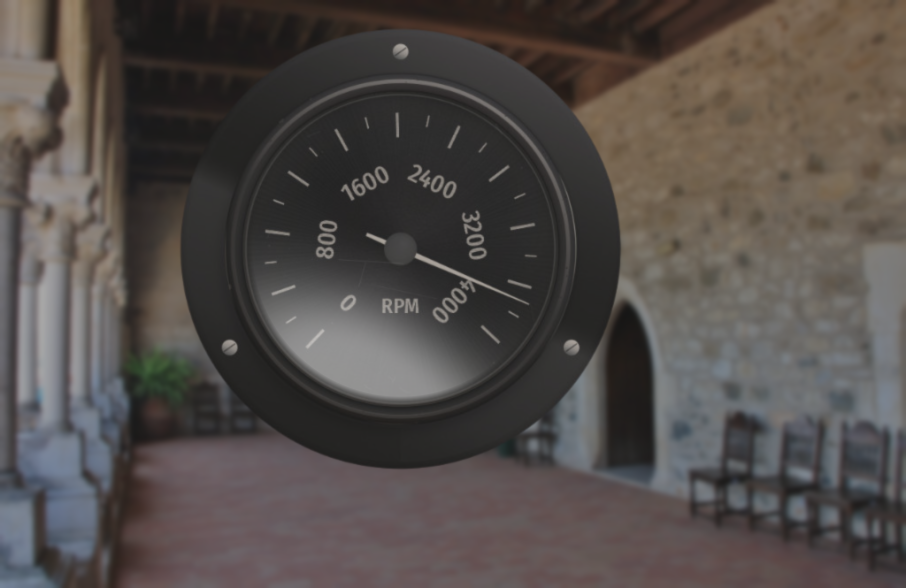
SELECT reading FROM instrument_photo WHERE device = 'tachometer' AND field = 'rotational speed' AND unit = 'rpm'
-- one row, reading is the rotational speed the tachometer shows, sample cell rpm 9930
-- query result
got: rpm 3700
